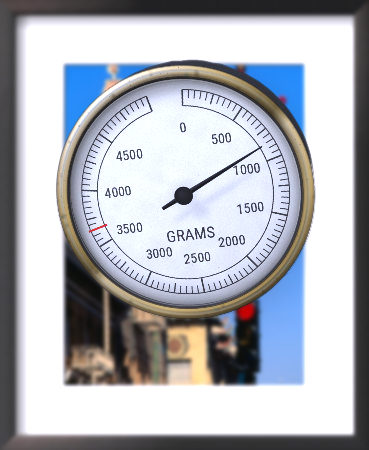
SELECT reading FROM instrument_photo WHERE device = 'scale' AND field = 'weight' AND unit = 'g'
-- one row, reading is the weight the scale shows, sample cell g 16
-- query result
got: g 850
